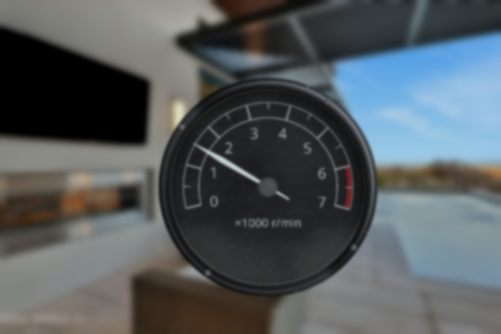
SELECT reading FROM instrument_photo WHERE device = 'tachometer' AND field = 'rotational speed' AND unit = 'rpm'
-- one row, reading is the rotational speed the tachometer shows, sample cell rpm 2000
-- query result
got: rpm 1500
